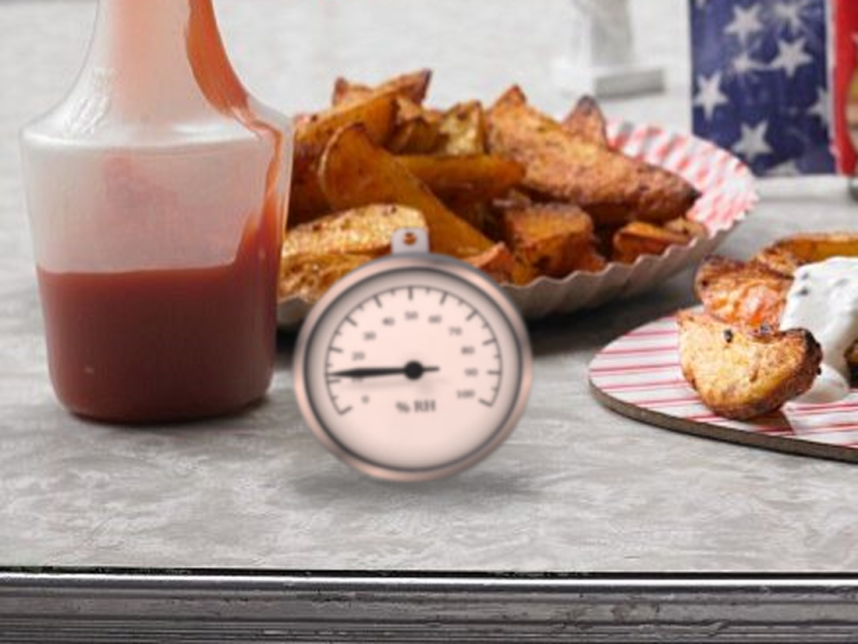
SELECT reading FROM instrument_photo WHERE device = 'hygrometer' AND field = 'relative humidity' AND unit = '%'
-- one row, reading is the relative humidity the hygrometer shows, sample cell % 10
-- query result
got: % 12.5
